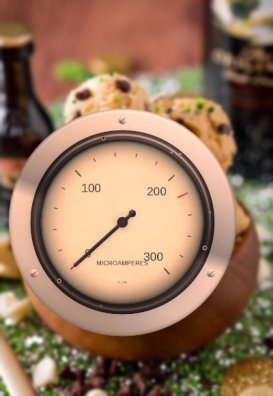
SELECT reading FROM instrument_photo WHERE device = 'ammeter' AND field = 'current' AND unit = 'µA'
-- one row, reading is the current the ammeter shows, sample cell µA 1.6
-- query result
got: µA 0
